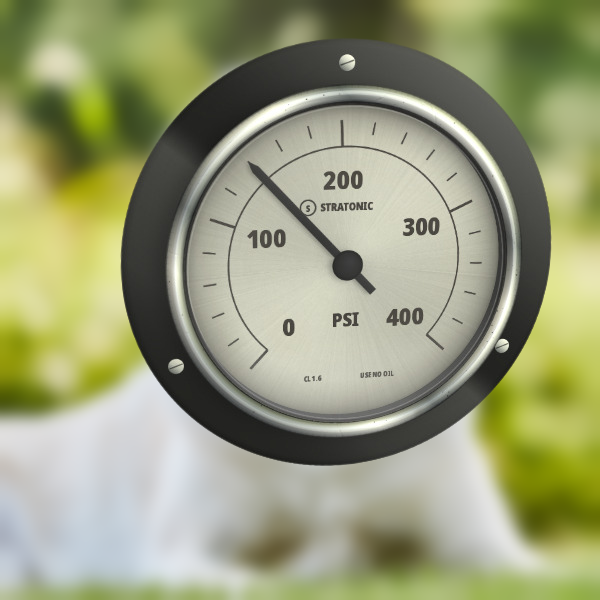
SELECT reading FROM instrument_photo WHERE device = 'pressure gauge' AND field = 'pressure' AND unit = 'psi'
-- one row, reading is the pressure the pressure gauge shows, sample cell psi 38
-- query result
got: psi 140
